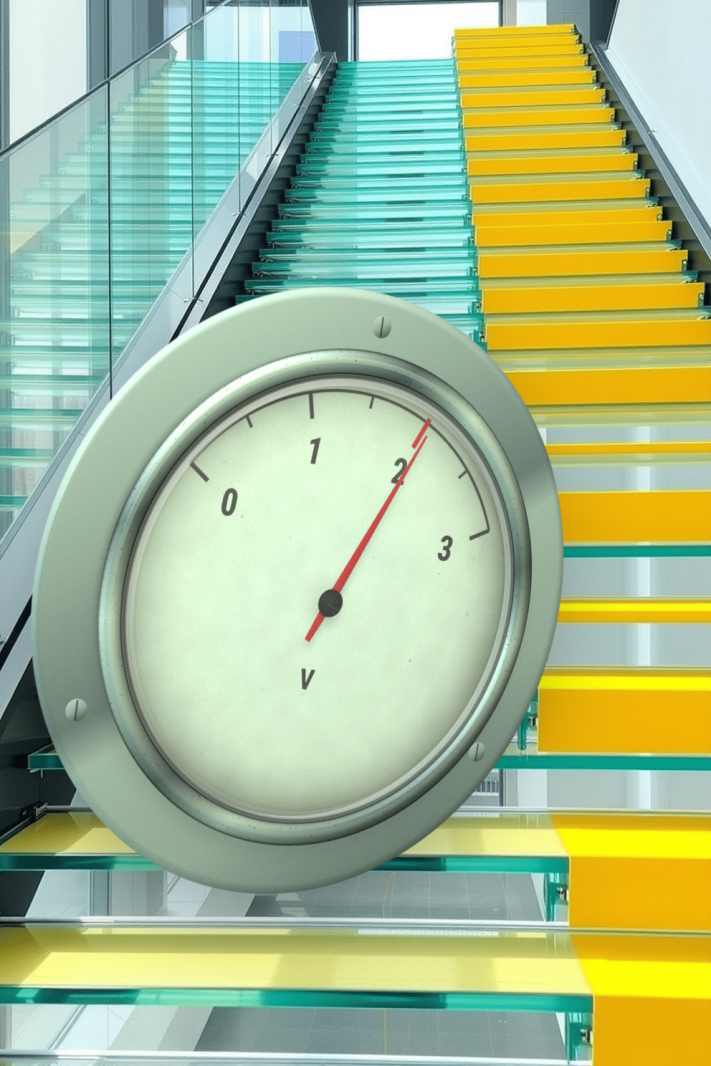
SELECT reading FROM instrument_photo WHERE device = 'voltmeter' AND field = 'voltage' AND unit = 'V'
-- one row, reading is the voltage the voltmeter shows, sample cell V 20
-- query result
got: V 2
